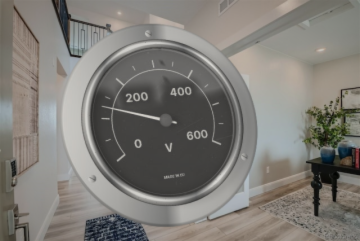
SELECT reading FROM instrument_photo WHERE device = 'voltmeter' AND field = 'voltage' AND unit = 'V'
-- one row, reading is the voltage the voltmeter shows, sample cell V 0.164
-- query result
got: V 125
